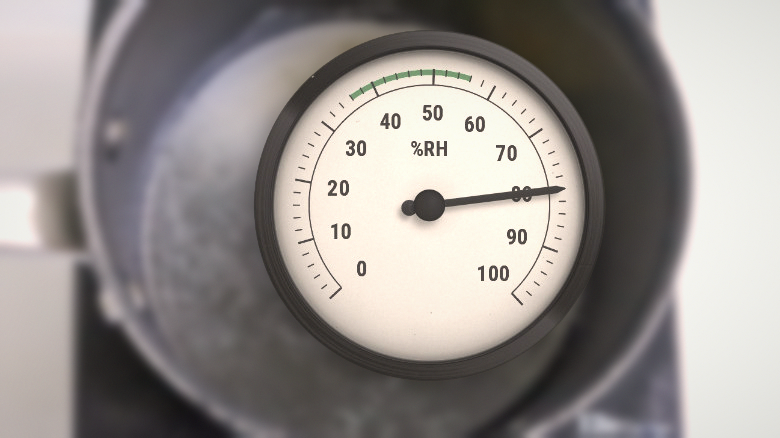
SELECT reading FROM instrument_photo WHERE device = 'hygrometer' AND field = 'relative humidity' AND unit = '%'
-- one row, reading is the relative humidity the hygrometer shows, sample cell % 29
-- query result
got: % 80
